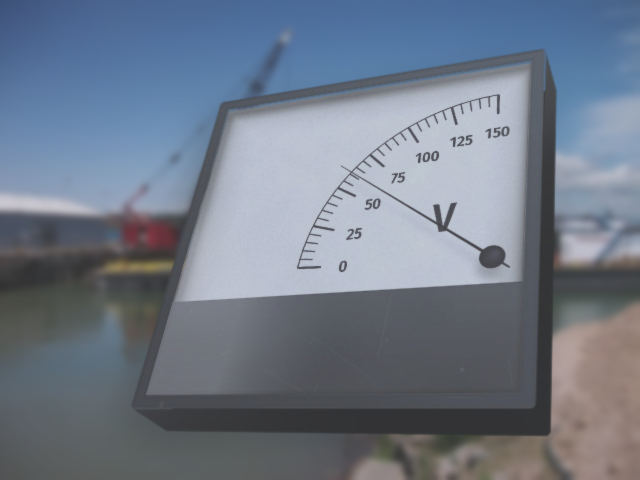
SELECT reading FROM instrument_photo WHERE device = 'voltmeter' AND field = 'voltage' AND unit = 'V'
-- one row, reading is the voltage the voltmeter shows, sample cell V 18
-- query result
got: V 60
